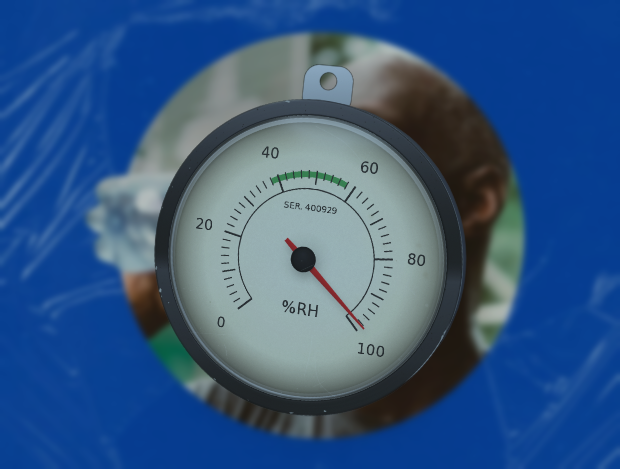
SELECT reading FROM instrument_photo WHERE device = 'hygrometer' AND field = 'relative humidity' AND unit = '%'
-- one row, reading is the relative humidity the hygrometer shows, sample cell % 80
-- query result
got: % 98
